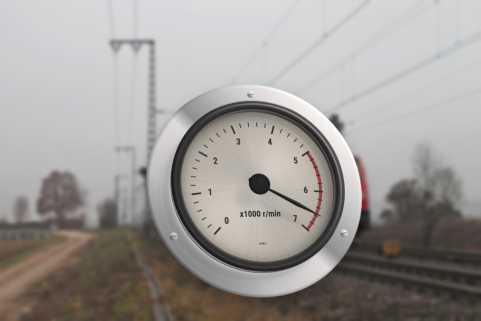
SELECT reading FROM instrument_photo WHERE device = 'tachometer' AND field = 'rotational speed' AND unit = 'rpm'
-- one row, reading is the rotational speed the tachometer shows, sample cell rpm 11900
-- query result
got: rpm 6600
